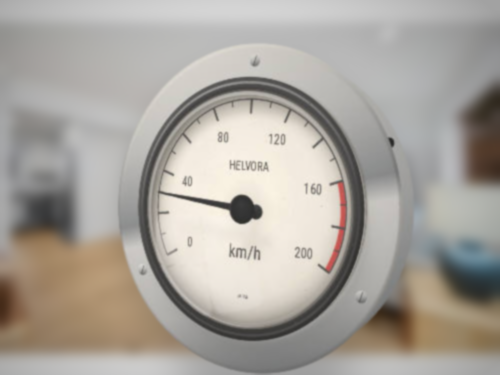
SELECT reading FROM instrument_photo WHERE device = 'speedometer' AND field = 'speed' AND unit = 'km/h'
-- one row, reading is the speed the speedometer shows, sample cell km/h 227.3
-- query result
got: km/h 30
